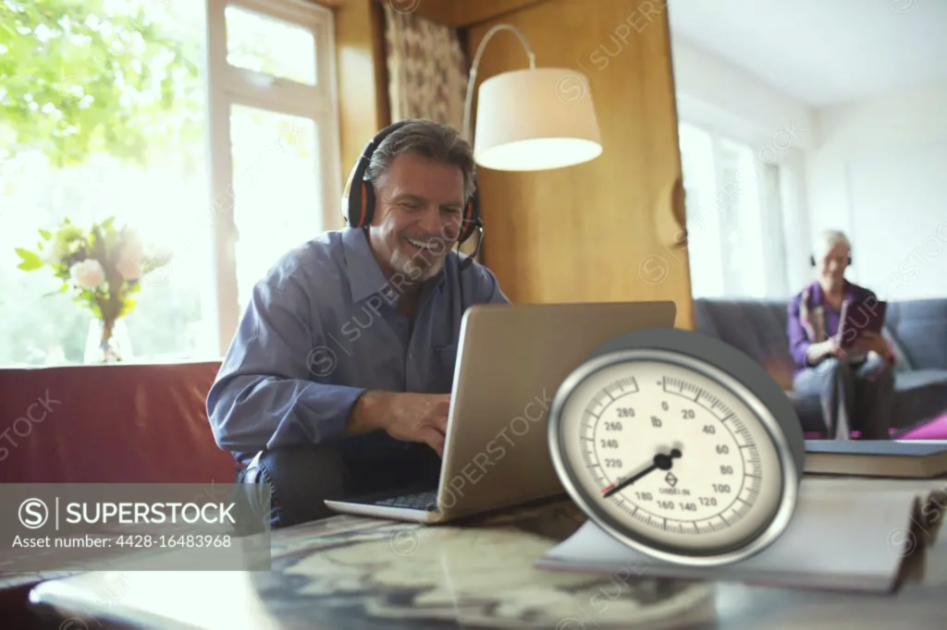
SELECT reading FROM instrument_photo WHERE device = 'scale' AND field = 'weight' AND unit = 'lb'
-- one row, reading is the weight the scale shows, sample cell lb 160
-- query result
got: lb 200
